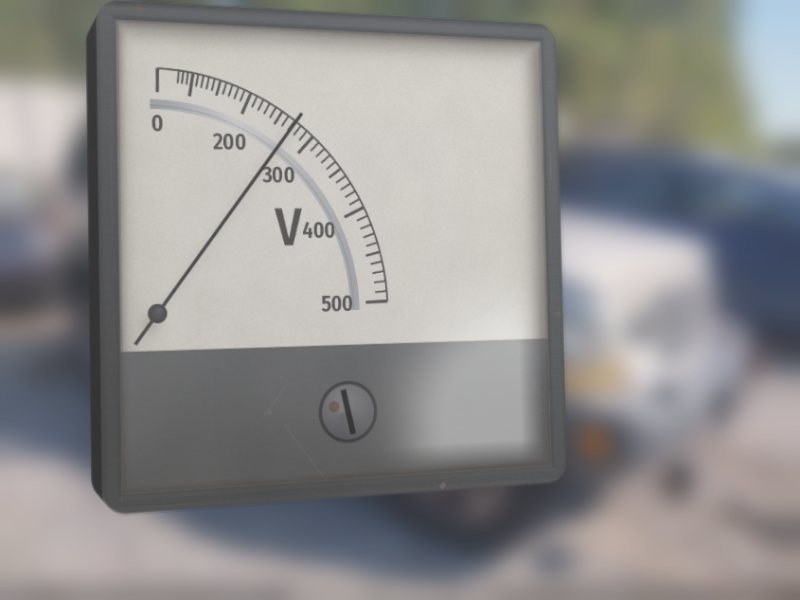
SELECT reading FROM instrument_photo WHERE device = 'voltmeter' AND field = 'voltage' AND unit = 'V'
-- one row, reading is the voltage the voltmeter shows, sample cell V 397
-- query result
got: V 270
